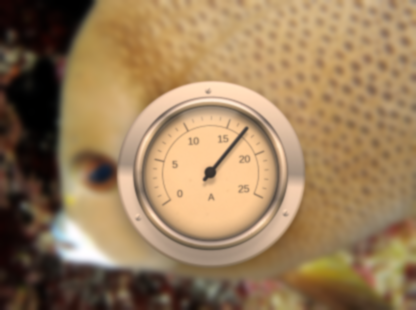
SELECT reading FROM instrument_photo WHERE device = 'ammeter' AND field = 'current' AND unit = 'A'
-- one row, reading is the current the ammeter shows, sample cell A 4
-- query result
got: A 17
